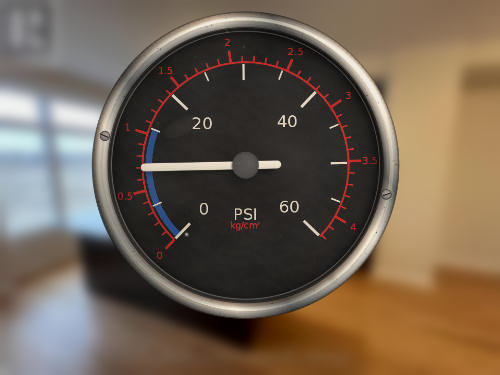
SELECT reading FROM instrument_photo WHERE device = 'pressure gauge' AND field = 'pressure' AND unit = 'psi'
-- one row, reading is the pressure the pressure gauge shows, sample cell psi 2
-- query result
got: psi 10
